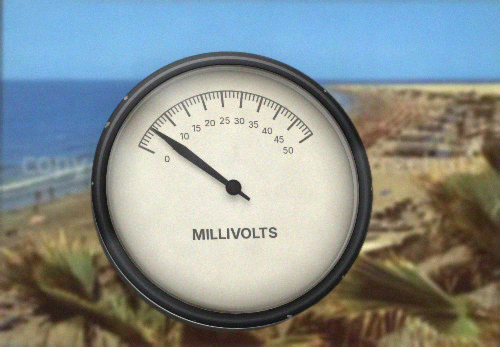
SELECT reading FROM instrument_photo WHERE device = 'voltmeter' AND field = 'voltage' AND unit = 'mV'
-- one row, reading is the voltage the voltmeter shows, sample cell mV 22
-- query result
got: mV 5
